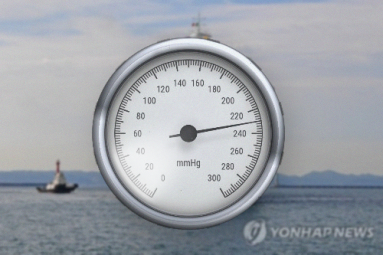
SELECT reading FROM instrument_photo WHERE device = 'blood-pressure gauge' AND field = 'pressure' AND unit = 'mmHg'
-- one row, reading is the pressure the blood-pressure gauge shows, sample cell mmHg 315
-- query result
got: mmHg 230
